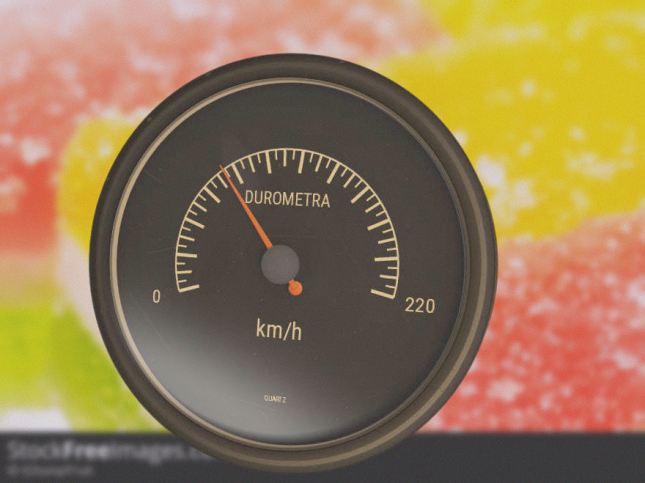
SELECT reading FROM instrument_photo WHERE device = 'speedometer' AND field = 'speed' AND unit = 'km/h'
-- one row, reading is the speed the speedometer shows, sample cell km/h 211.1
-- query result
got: km/h 75
